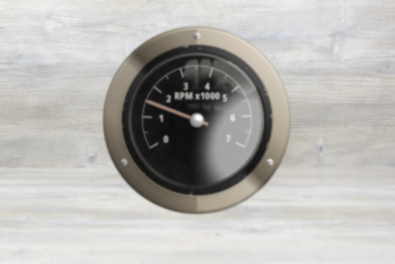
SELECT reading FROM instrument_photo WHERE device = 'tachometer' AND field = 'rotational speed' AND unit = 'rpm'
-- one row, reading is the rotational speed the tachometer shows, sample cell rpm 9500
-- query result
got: rpm 1500
